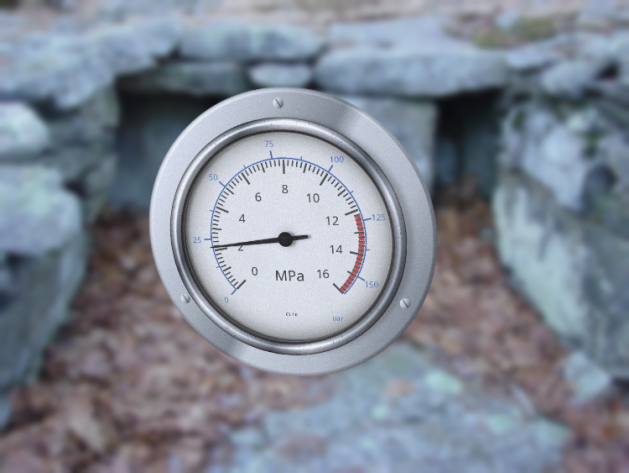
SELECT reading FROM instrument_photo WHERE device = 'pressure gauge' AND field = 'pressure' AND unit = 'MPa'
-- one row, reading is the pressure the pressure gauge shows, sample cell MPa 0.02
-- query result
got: MPa 2.2
